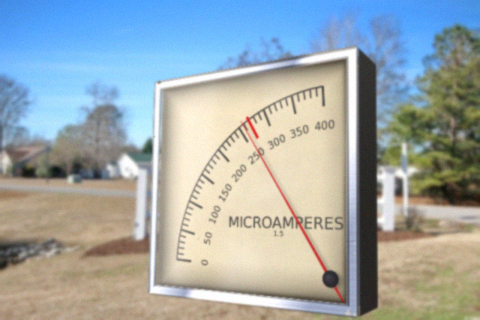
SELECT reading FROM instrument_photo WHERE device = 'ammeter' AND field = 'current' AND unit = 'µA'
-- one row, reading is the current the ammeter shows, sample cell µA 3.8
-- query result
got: µA 260
